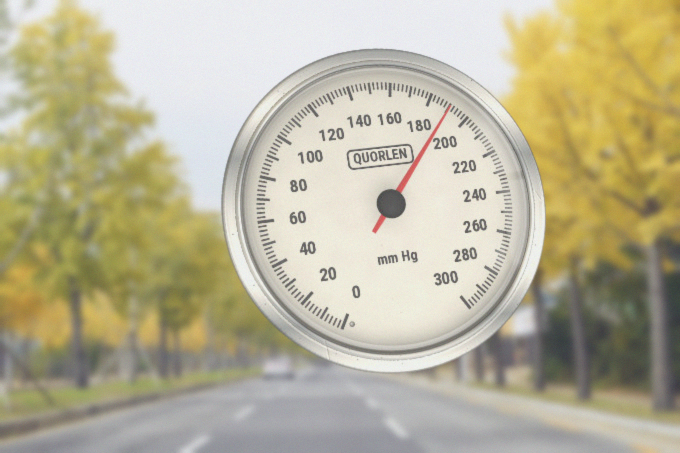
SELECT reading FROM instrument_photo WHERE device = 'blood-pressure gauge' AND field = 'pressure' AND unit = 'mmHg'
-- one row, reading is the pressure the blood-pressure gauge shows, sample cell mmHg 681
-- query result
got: mmHg 190
